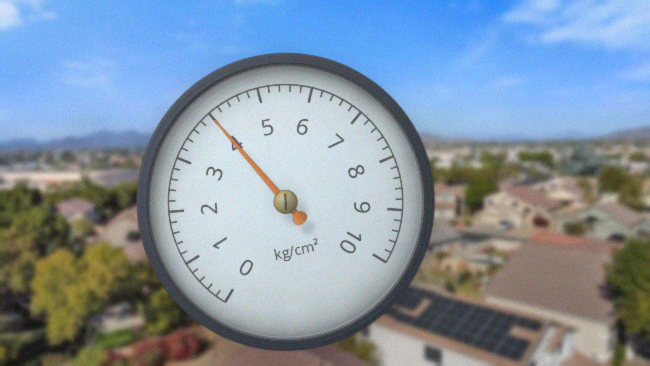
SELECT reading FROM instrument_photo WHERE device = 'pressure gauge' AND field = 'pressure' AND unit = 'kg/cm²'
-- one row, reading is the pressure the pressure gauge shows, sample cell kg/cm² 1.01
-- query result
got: kg/cm² 4
